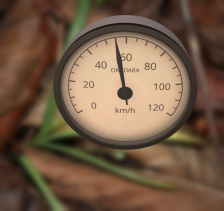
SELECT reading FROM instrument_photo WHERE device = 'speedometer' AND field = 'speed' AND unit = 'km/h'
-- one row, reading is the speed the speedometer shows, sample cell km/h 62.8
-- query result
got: km/h 55
